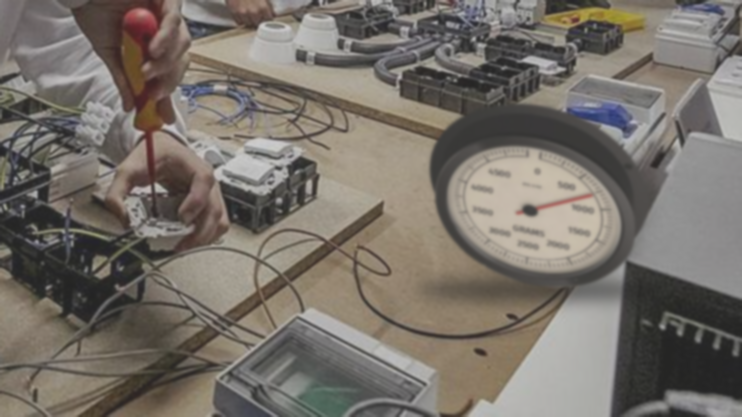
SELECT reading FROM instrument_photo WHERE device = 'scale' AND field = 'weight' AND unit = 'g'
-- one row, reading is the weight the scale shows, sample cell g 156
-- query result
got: g 750
